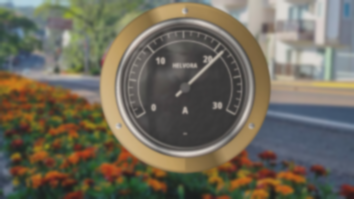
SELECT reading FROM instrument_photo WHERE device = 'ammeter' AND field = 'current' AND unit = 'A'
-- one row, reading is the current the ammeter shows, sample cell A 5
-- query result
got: A 21
